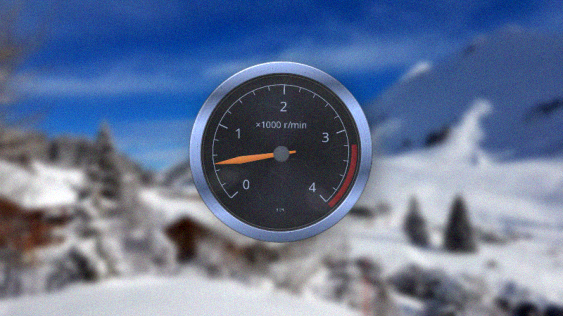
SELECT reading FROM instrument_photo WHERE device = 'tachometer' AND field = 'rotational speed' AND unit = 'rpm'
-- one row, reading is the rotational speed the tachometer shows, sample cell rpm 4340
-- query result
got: rpm 500
